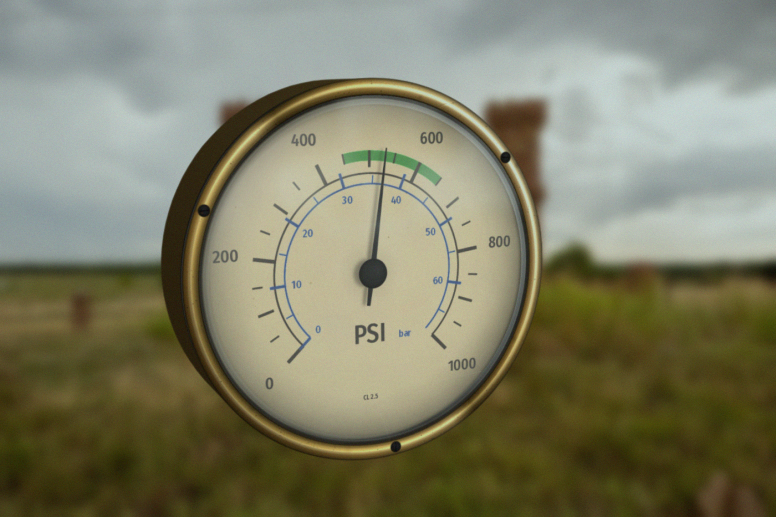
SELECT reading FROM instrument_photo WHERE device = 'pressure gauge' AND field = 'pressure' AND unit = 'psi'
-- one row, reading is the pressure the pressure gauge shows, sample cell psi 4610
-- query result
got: psi 525
